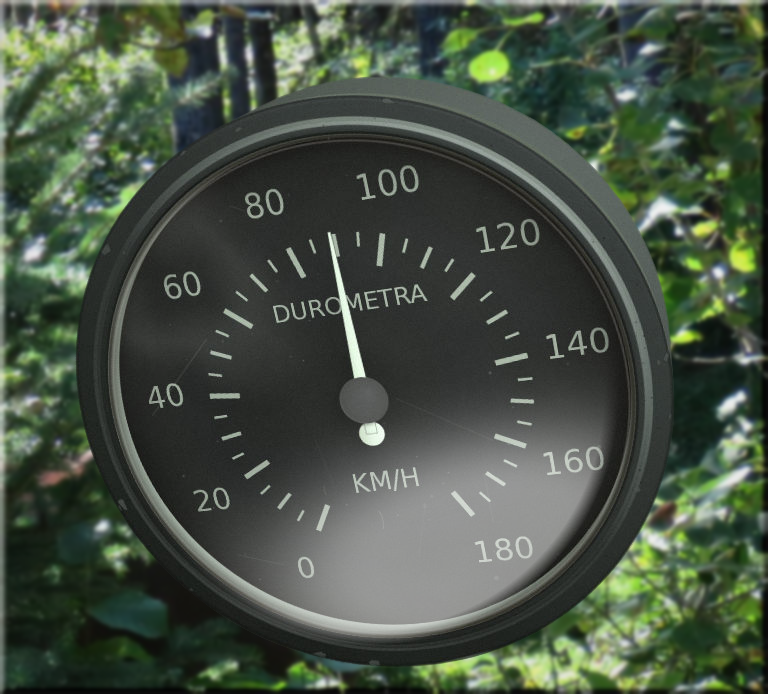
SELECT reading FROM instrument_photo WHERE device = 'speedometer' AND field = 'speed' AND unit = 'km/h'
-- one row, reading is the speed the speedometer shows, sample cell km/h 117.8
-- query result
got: km/h 90
